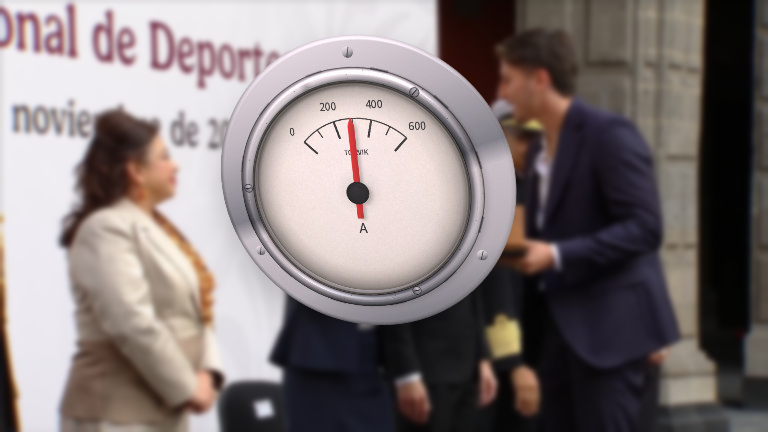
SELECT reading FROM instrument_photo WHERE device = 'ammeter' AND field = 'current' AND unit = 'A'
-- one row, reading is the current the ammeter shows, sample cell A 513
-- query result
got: A 300
